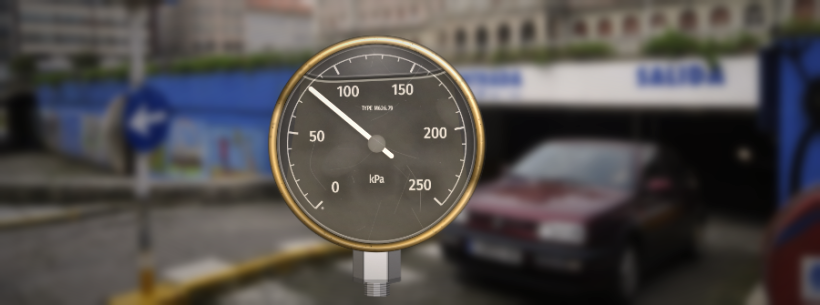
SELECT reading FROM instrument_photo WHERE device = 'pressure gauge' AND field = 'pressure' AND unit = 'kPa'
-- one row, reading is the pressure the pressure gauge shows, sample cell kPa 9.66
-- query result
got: kPa 80
